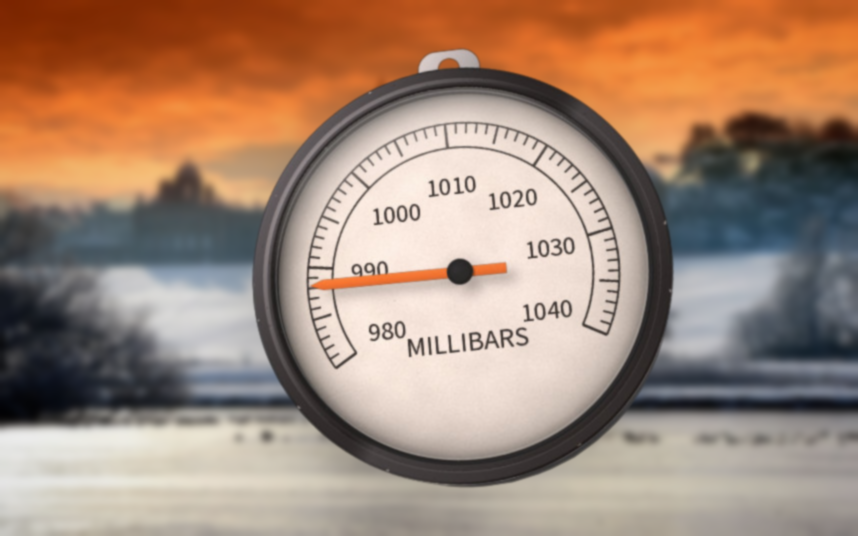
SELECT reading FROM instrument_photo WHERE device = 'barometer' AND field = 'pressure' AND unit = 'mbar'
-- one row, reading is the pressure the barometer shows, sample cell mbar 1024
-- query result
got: mbar 988
